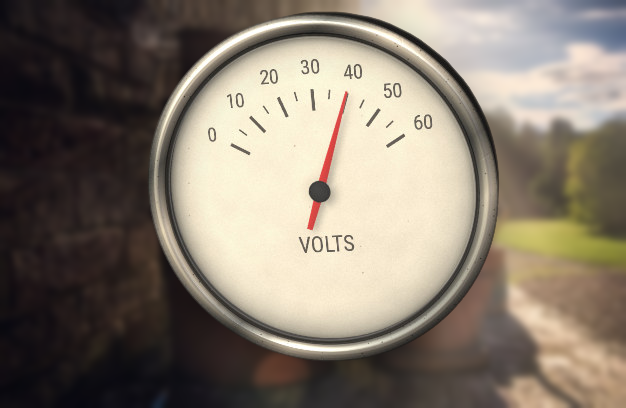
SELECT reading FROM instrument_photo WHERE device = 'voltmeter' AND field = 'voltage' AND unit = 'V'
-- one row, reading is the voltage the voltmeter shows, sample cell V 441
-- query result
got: V 40
